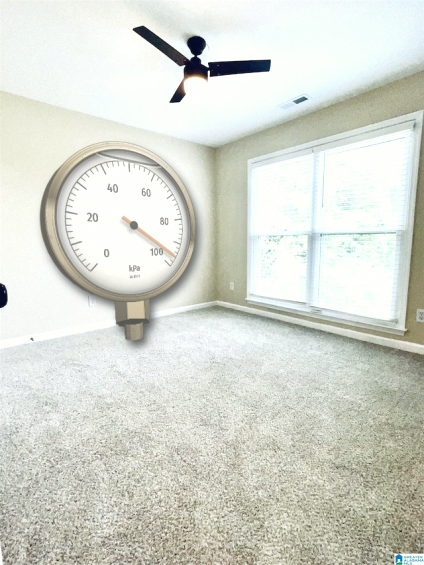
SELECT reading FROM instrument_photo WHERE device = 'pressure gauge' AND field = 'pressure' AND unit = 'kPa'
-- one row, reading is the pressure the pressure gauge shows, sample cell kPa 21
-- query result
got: kPa 96
